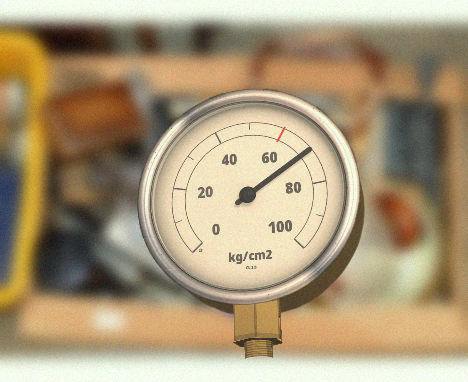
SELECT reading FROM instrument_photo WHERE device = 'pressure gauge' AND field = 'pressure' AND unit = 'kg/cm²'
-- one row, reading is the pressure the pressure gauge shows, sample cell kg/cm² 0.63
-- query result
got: kg/cm² 70
